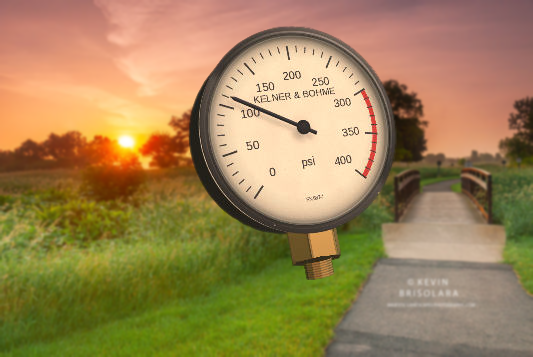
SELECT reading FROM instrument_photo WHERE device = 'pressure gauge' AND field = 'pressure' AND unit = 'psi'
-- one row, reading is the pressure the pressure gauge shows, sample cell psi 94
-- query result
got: psi 110
